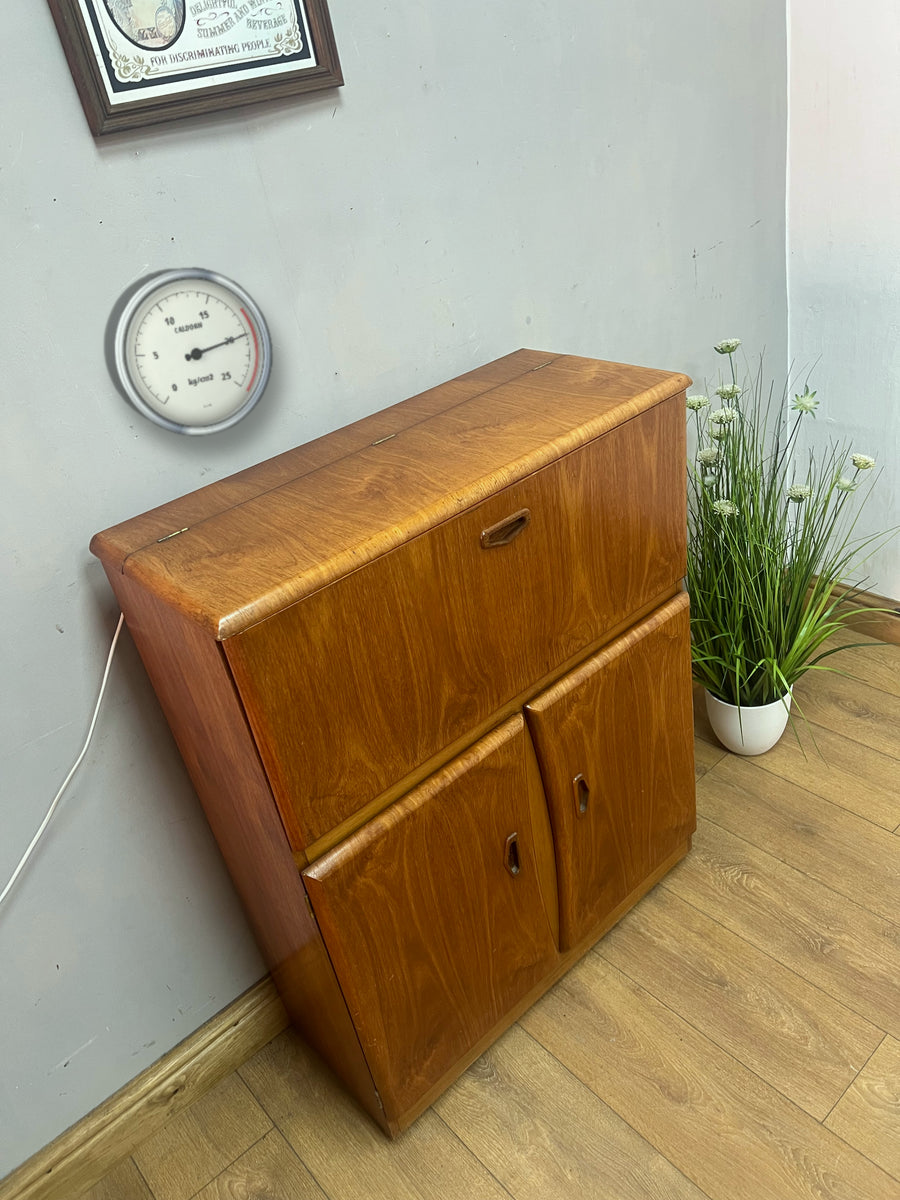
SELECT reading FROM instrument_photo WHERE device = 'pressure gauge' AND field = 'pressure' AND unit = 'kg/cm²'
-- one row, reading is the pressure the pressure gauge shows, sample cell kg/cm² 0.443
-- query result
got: kg/cm² 20
